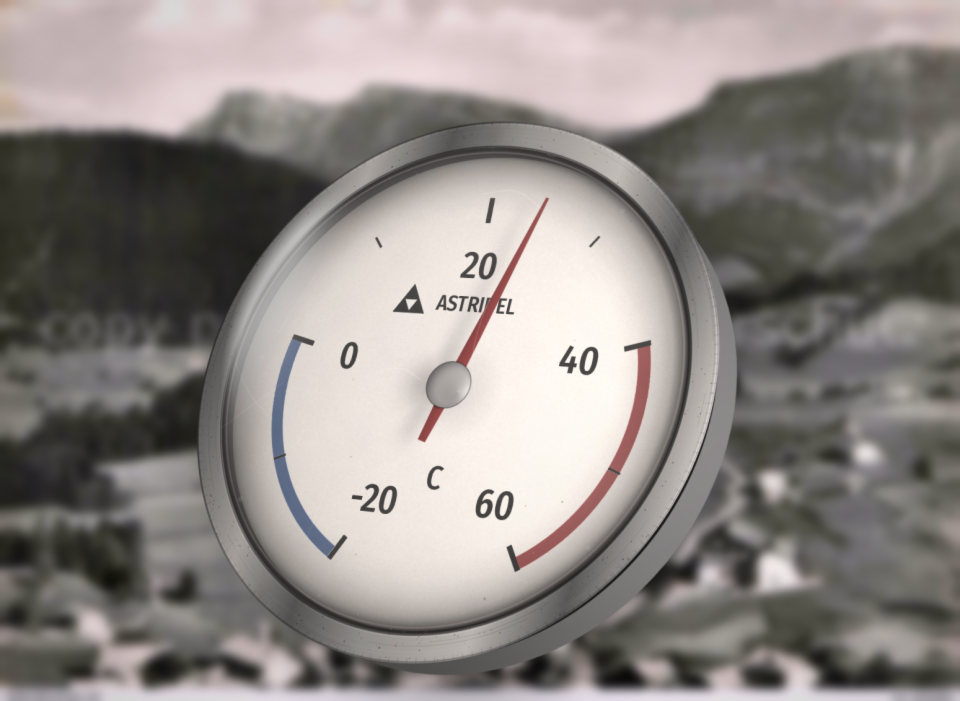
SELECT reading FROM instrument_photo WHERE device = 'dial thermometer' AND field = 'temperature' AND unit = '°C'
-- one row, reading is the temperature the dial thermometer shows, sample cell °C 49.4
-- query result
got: °C 25
